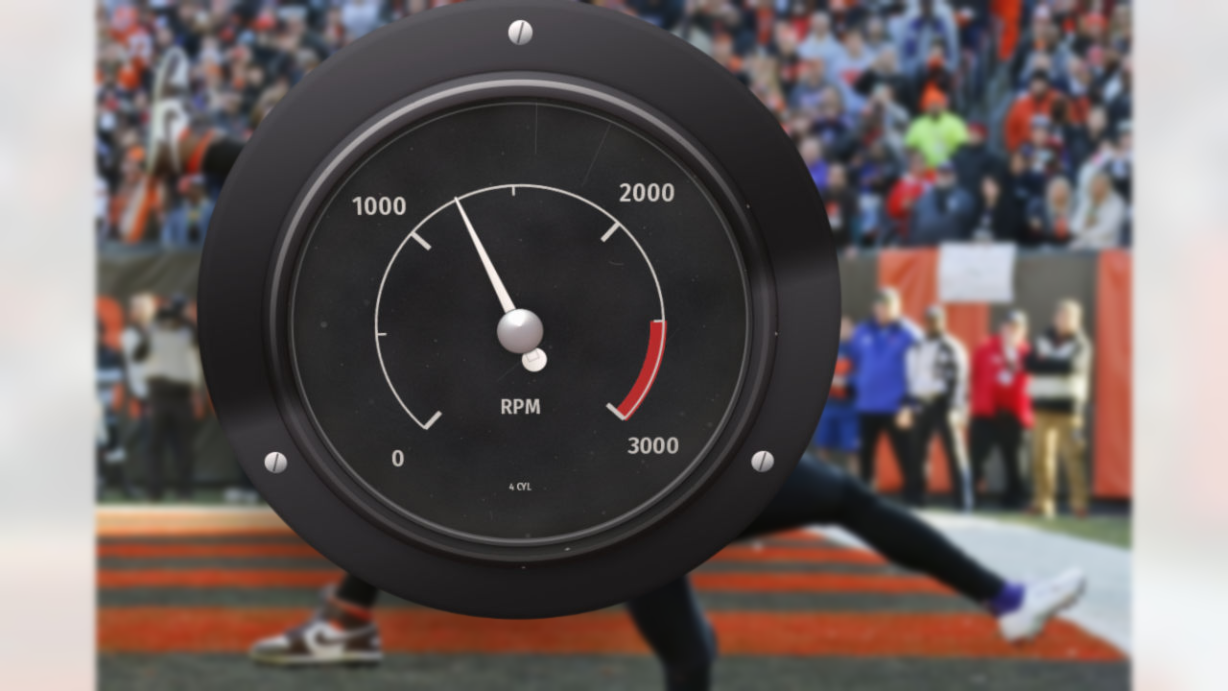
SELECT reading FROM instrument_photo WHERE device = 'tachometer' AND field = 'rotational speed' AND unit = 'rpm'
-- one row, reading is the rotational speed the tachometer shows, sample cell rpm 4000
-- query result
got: rpm 1250
